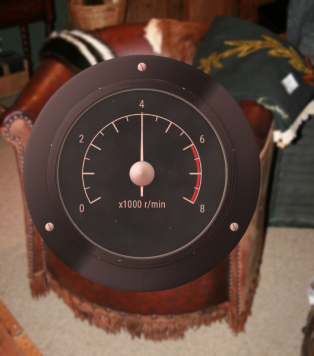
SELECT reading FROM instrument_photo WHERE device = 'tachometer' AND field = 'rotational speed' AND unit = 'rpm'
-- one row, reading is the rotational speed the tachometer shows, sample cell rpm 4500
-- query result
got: rpm 4000
